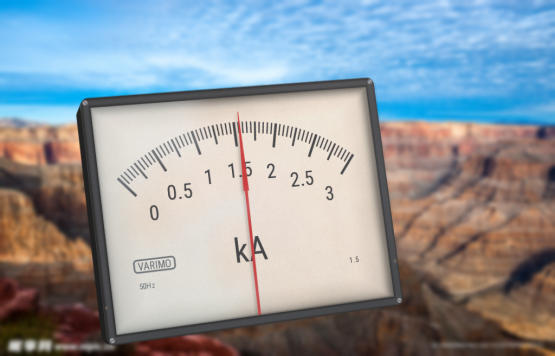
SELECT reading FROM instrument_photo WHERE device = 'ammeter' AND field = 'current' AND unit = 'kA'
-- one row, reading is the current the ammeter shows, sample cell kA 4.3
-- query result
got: kA 1.55
